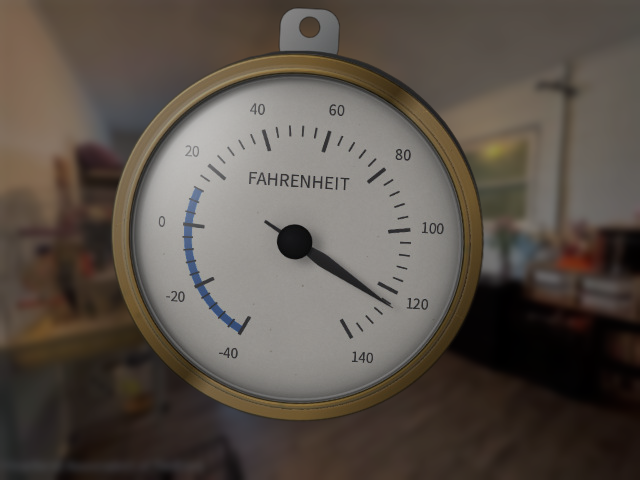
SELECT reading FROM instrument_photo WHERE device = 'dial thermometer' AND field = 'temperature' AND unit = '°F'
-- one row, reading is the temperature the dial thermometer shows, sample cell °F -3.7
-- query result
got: °F 124
